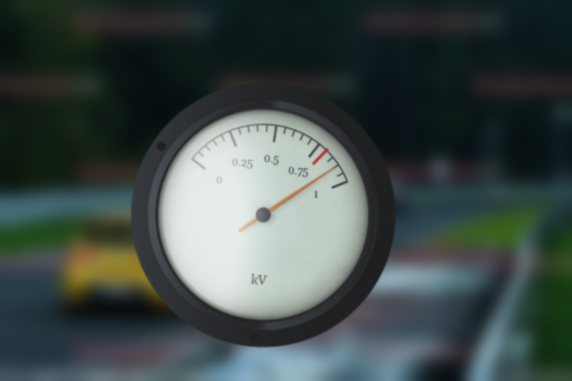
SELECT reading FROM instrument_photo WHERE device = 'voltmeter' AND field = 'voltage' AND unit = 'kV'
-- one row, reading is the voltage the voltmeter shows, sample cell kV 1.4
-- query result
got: kV 0.9
